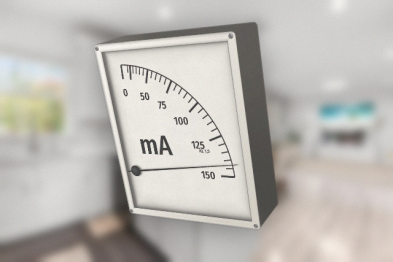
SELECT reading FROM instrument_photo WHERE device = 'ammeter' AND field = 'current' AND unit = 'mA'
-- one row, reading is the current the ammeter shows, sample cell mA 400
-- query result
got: mA 142.5
